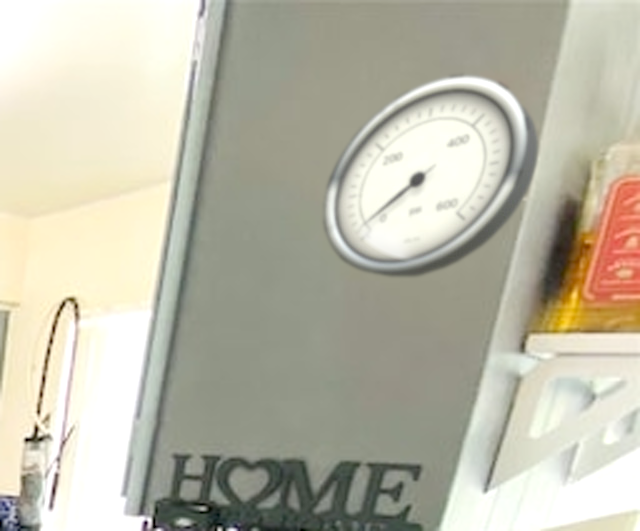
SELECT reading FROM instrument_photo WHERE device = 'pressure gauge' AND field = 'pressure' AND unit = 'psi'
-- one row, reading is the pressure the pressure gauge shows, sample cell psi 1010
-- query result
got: psi 20
